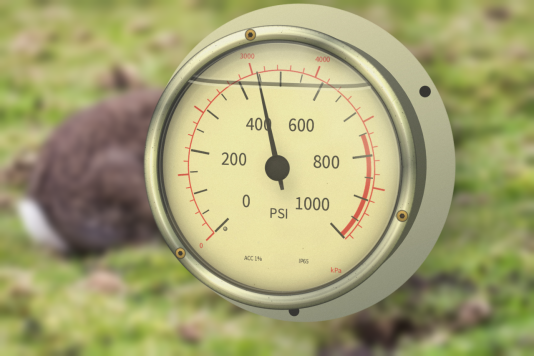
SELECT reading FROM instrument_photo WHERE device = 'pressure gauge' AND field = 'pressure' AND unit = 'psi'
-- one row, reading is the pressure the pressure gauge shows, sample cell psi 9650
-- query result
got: psi 450
